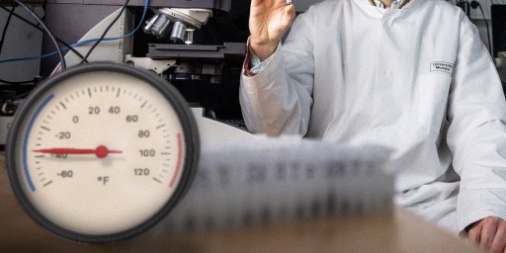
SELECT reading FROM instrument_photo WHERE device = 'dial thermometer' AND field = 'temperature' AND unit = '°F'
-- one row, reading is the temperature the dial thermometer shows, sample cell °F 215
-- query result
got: °F -36
